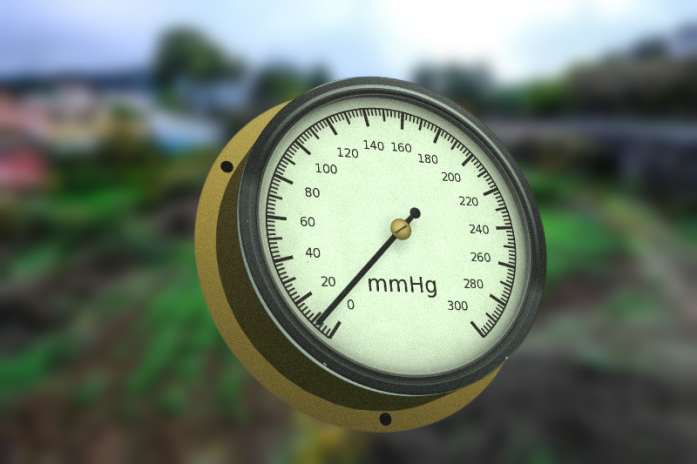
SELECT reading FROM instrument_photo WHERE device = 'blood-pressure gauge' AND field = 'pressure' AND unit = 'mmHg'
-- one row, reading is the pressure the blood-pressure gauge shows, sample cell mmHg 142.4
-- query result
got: mmHg 8
